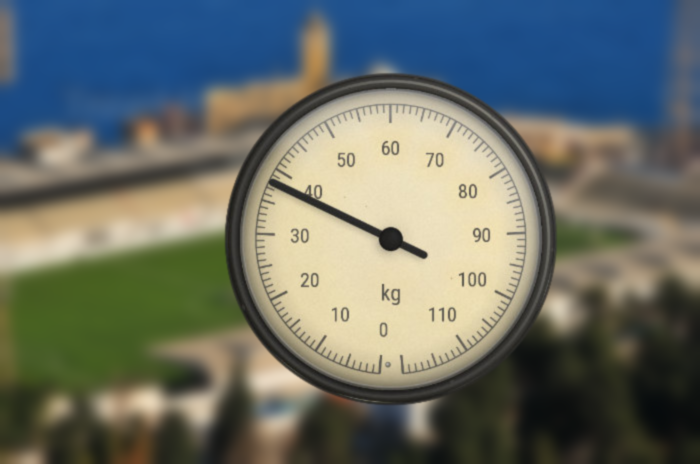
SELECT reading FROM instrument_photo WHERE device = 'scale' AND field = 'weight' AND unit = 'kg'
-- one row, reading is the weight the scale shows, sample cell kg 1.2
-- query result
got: kg 38
